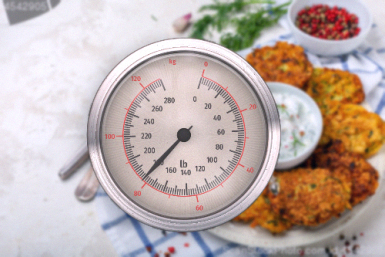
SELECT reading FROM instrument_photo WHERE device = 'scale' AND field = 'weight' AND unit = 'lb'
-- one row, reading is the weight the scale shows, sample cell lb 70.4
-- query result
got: lb 180
